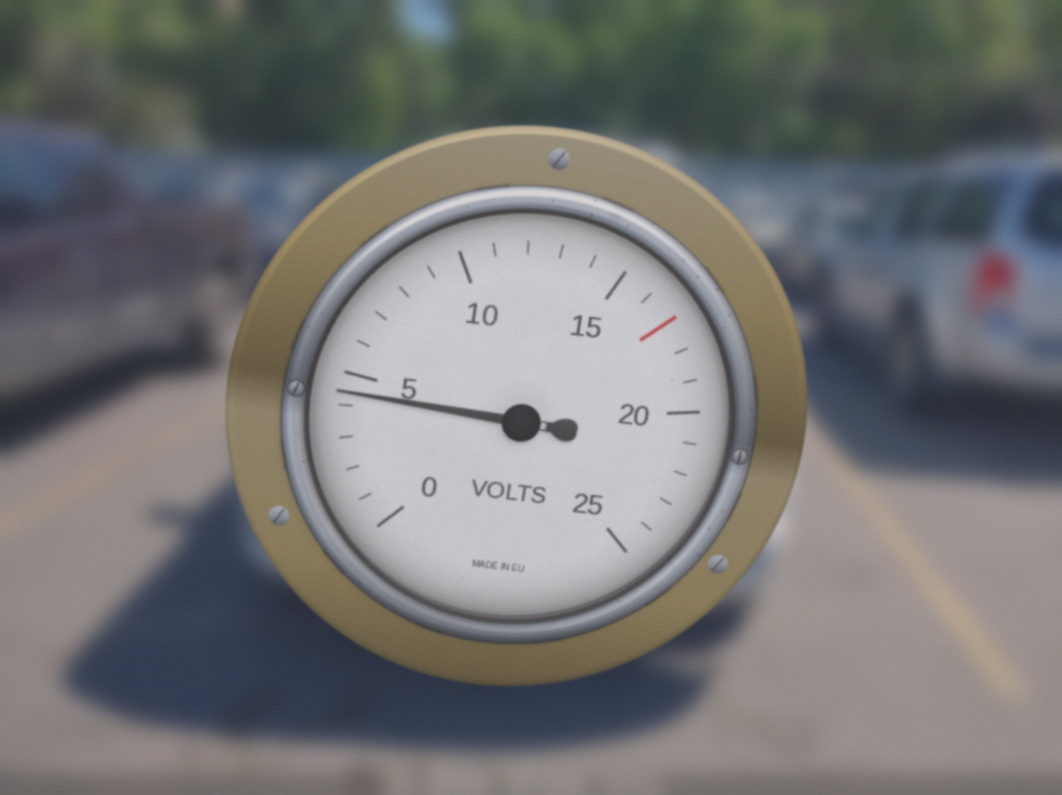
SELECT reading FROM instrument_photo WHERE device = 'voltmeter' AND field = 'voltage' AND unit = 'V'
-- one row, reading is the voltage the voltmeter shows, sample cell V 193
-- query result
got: V 4.5
